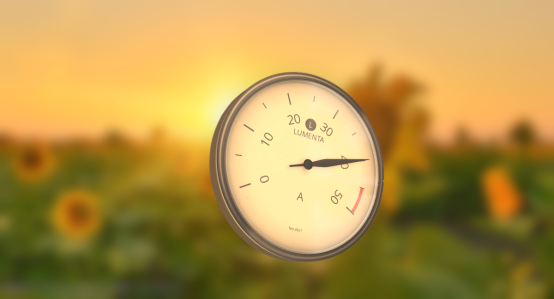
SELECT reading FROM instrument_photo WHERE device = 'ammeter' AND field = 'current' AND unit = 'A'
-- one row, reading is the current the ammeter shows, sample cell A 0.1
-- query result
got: A 40
